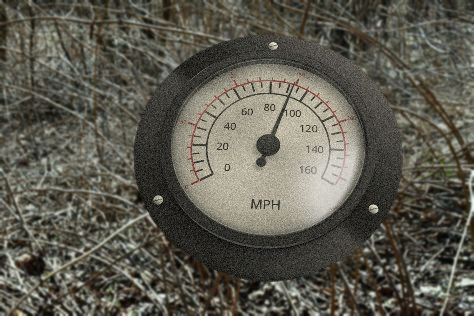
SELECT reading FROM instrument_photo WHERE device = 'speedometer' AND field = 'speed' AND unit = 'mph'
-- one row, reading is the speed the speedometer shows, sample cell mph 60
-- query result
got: mph 92.5
